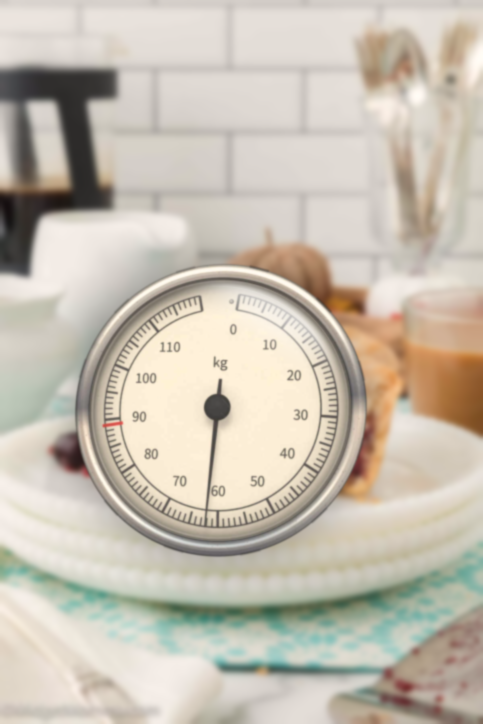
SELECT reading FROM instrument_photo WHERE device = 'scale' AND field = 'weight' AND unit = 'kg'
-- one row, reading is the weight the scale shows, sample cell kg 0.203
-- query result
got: kg 62
